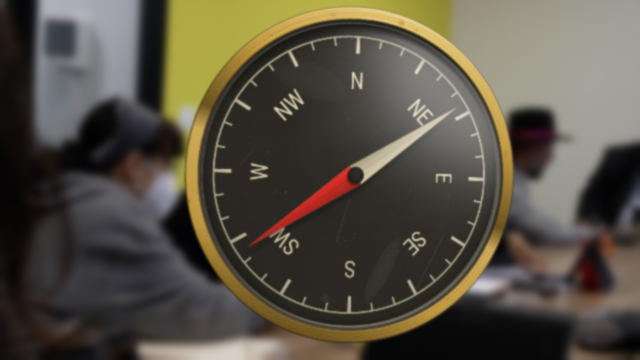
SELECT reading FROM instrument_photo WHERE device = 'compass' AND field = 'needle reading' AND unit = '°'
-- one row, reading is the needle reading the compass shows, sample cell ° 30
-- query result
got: ° 235
